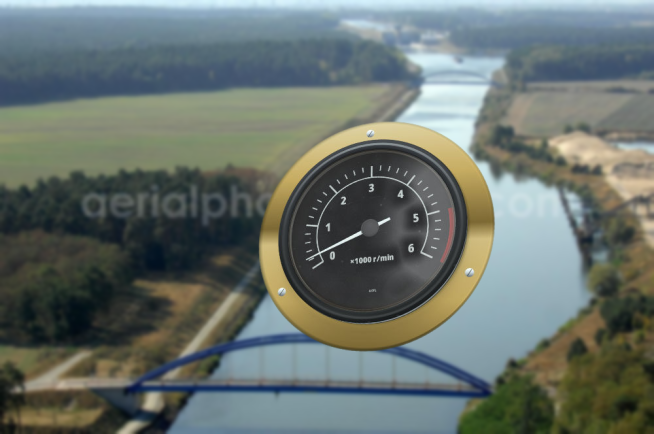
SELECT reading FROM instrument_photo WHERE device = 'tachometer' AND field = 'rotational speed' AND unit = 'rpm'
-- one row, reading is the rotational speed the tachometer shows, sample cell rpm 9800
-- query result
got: rpm 200
